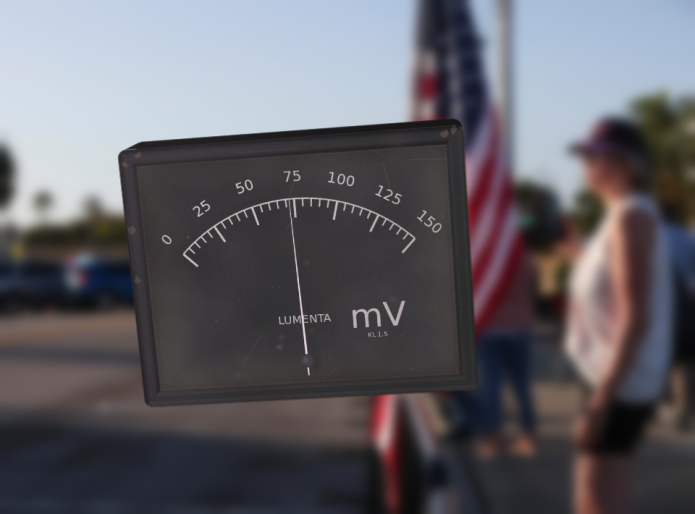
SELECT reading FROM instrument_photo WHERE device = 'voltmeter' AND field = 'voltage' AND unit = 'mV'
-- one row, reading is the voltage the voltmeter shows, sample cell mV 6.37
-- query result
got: mV 72.5
